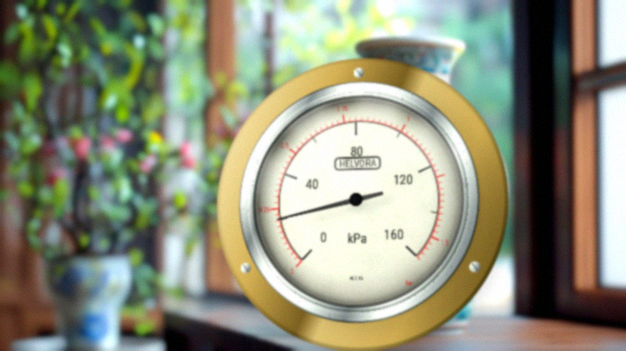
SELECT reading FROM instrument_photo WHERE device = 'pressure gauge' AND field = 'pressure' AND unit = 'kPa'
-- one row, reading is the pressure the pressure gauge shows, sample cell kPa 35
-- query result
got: kPa 20
